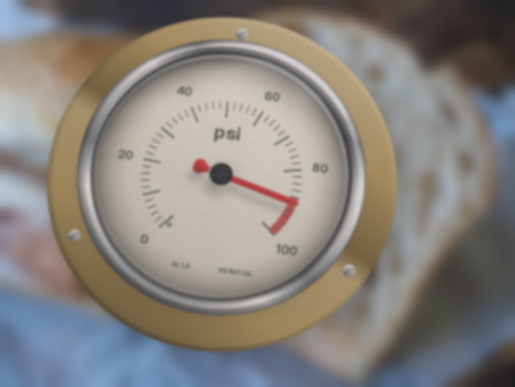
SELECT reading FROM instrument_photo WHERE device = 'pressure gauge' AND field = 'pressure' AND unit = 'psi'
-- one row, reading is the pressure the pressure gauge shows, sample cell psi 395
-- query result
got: psi 90
